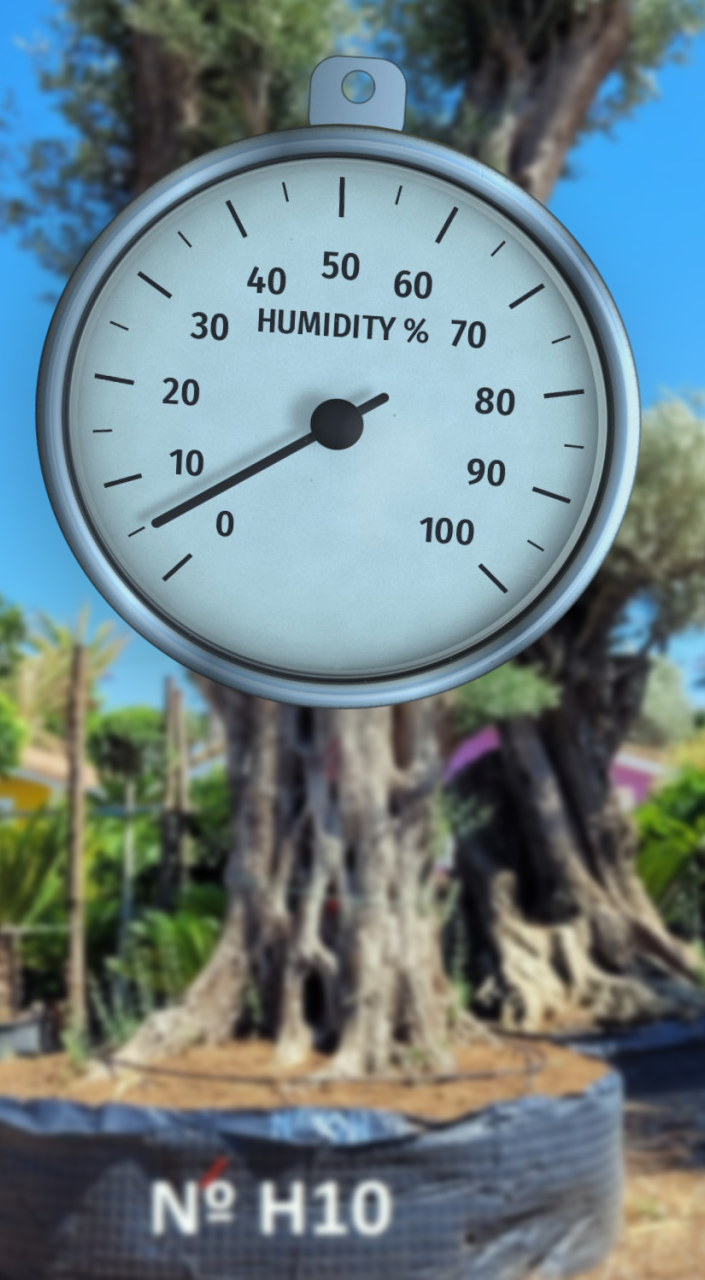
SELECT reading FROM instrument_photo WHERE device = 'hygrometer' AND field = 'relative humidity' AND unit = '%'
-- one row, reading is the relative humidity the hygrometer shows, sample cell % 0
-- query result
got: % 5
